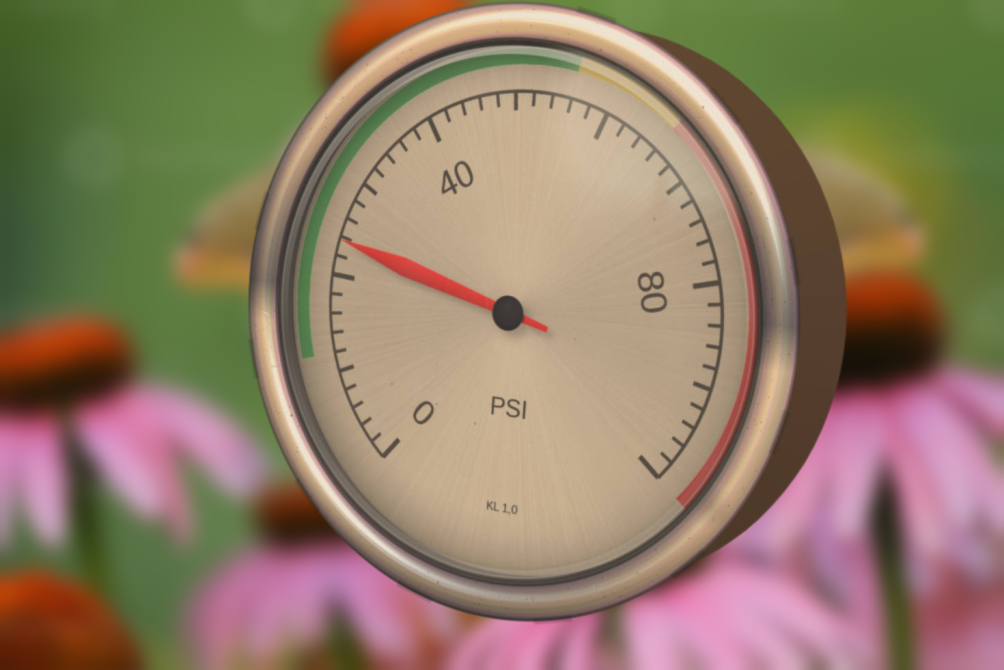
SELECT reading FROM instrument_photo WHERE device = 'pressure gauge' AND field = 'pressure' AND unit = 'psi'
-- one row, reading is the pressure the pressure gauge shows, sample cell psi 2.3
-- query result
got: psi 24
